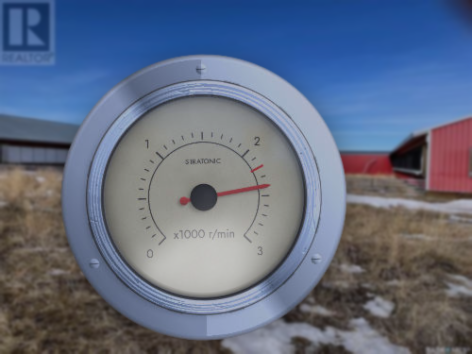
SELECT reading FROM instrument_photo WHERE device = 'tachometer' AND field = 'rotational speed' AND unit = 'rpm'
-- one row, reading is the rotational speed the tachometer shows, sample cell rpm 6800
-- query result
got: rpm 2400
